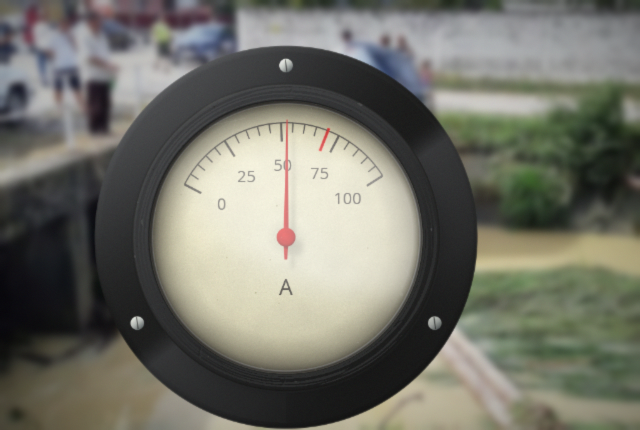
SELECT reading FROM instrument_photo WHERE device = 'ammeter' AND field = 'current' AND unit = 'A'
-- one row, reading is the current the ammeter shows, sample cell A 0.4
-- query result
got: A 52.5
